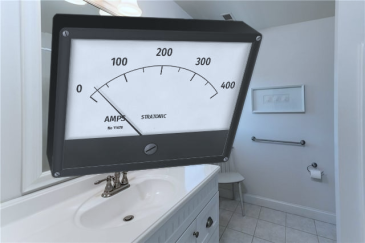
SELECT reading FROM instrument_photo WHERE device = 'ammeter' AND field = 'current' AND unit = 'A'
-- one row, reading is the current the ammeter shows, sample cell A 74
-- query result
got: A 25
